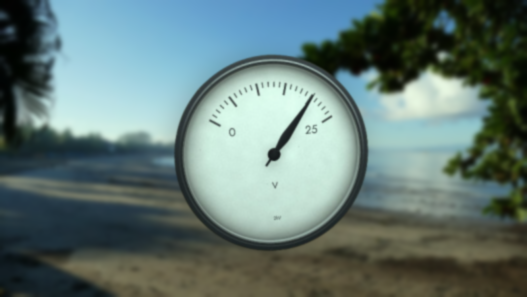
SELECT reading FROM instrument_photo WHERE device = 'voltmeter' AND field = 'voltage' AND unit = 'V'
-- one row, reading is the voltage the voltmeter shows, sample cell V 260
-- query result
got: V 20
